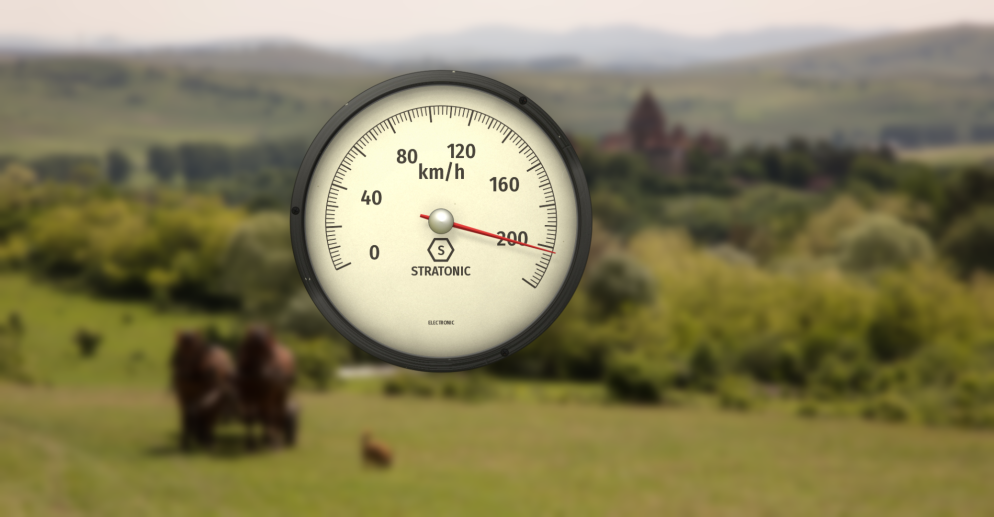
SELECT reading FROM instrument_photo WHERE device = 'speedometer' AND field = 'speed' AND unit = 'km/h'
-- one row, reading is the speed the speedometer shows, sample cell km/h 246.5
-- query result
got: km/h 202
